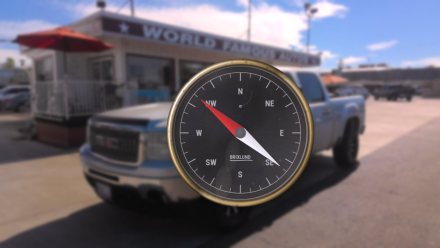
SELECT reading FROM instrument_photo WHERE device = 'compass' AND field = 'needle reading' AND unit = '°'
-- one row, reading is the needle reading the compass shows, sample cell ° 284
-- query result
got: ° 310
